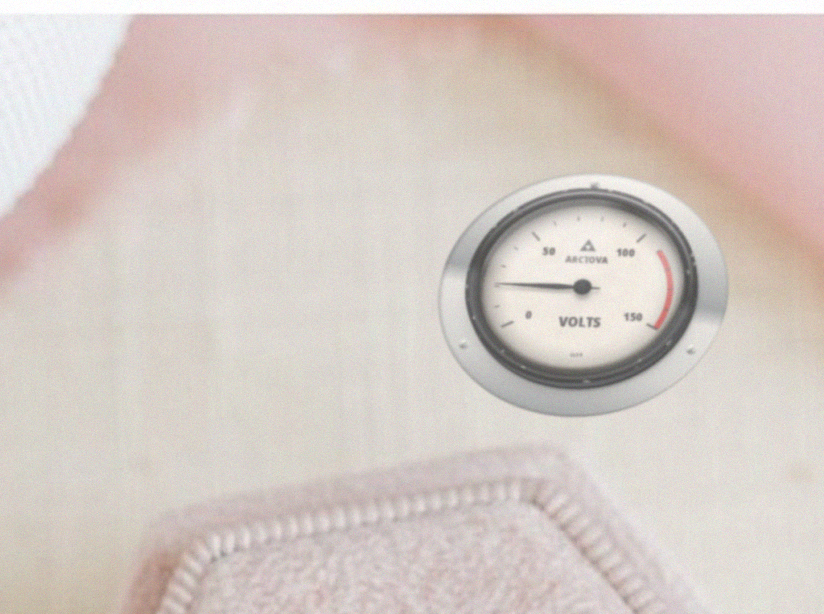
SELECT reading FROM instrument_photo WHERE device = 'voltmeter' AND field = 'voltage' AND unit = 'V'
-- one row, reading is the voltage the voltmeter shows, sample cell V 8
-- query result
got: V 20
